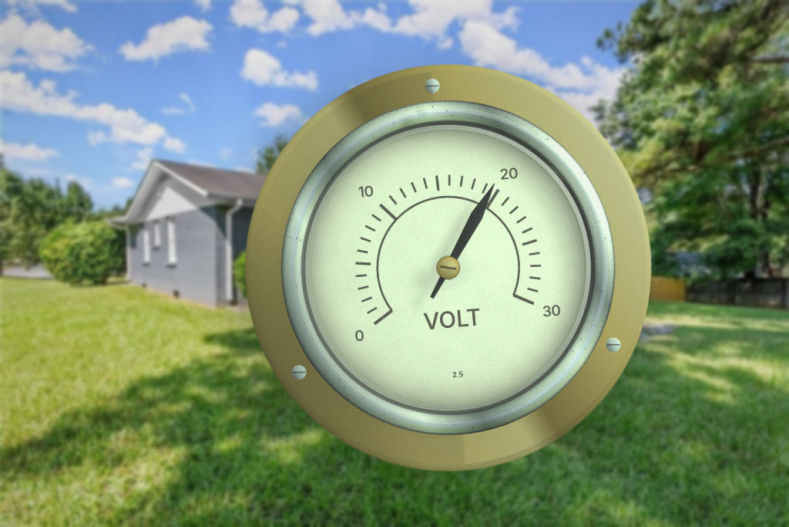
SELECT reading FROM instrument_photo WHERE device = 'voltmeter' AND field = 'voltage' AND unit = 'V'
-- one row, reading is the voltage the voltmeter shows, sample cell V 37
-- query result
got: V 19.5
